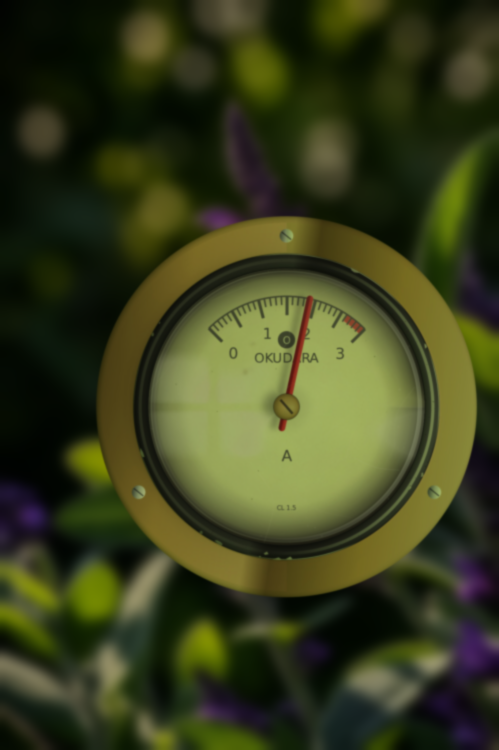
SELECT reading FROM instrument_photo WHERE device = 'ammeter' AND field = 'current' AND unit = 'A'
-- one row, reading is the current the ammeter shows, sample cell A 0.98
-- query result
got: A 1.9
